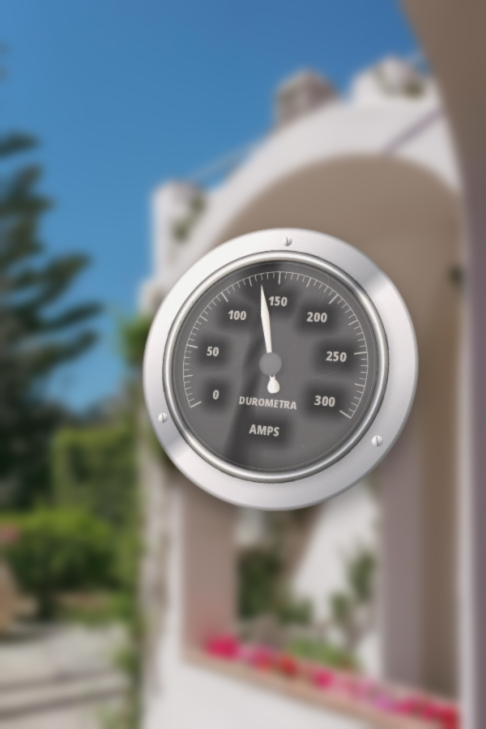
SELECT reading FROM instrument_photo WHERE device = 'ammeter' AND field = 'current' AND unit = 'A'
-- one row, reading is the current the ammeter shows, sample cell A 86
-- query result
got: A 135
